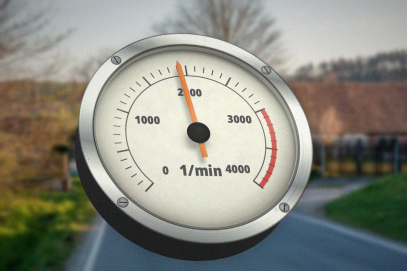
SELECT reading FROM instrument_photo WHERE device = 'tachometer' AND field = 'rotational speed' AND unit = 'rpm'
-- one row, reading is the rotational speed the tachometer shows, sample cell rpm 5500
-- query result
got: rpm 1900
